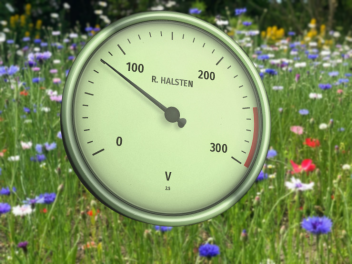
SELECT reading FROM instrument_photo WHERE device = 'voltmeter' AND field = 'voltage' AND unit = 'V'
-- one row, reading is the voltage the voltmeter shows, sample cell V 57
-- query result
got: V 80
